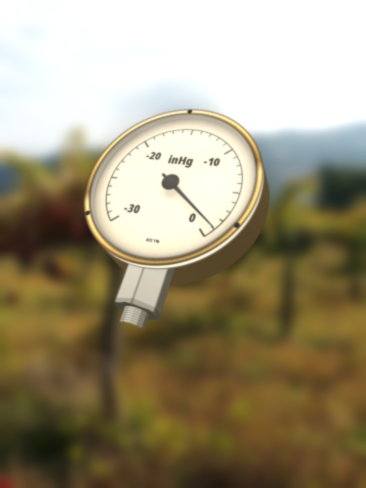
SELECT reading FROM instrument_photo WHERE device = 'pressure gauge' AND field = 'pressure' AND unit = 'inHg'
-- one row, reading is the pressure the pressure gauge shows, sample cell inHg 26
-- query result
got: inHg -1
